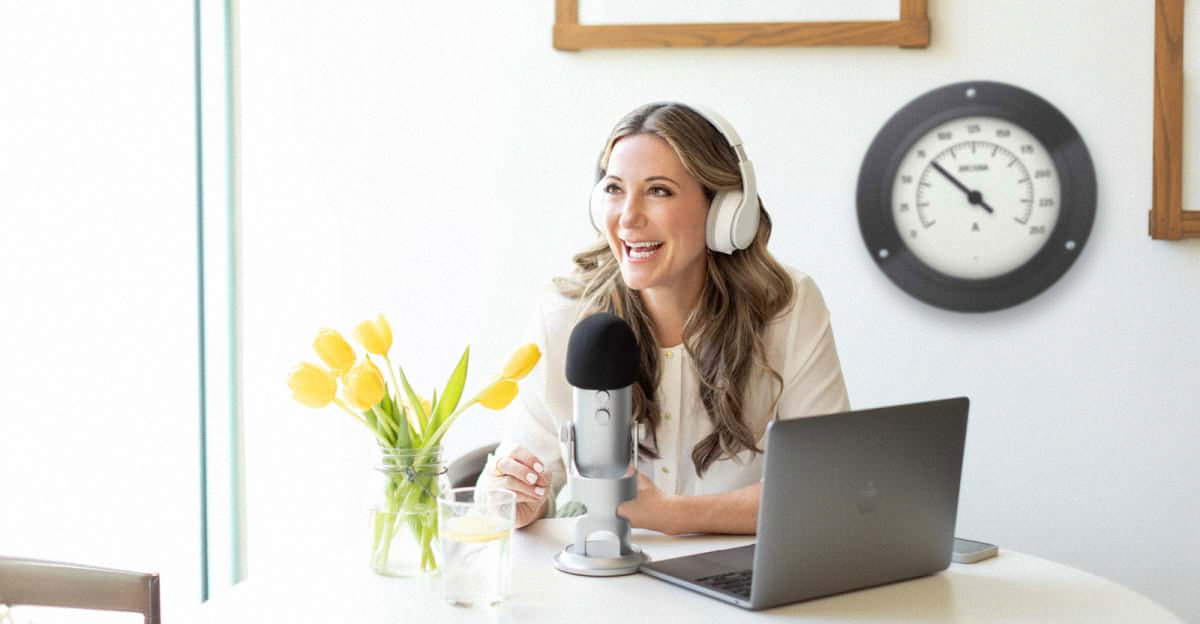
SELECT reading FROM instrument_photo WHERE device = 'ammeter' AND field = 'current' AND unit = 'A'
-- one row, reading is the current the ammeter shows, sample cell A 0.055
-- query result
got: A 75
